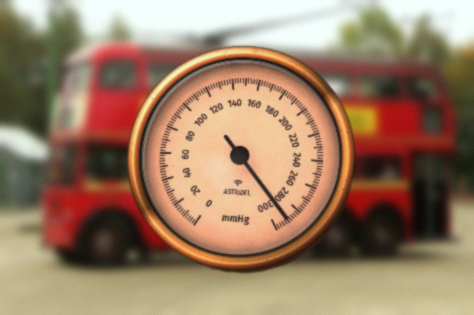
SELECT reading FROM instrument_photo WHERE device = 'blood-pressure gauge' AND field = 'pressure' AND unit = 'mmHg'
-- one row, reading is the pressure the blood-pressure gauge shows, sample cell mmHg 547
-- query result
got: mmHg 290
